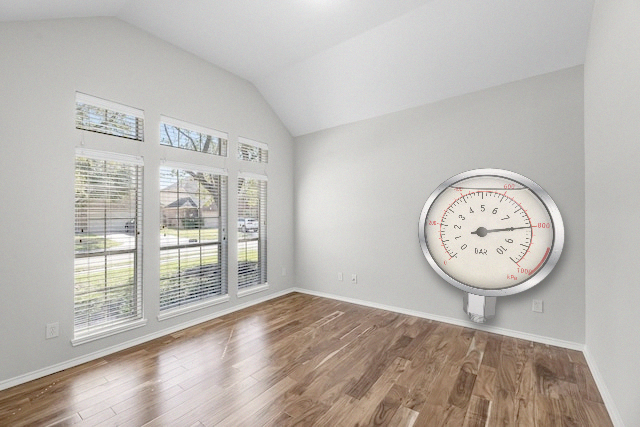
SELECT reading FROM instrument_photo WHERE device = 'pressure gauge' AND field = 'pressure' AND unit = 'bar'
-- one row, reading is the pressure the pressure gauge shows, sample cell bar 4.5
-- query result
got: bar 8
